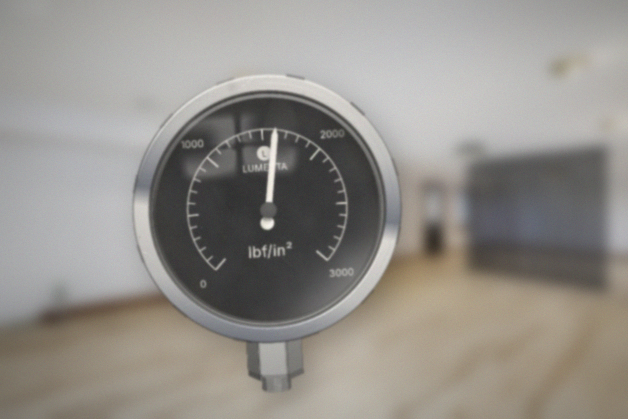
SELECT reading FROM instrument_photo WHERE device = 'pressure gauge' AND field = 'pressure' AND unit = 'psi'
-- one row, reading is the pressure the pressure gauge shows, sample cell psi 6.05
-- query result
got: psi 1600
